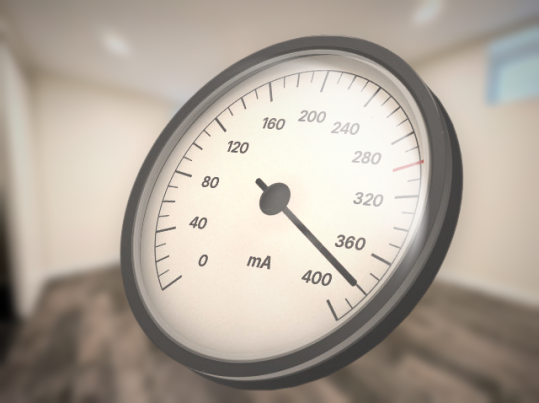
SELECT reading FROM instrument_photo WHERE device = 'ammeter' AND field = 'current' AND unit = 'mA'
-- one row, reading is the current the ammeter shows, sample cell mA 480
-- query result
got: mA 380
